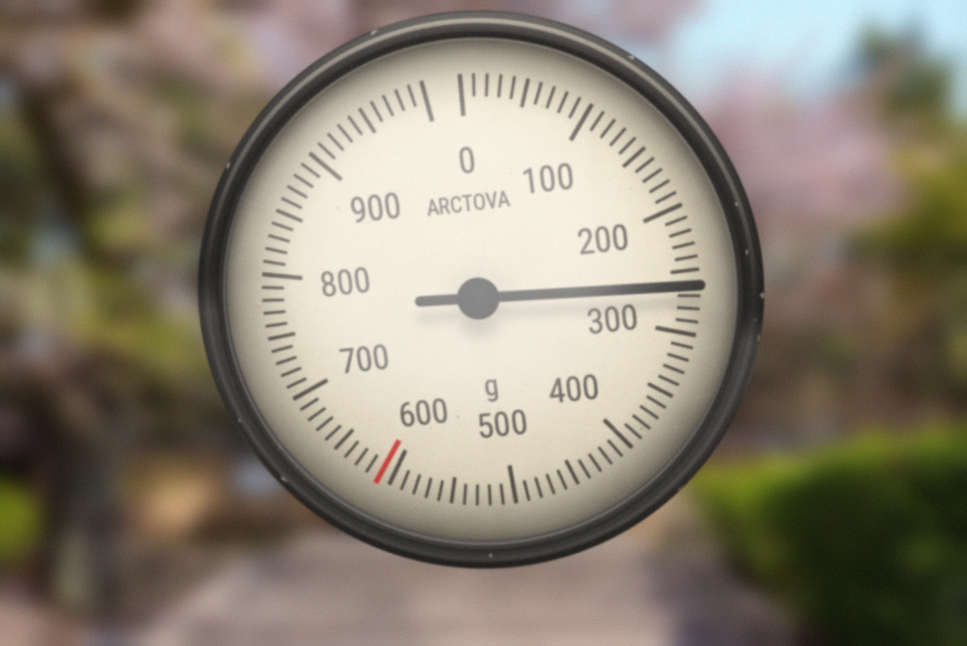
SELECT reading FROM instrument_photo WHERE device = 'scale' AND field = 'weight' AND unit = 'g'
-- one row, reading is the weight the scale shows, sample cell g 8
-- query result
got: g 260
